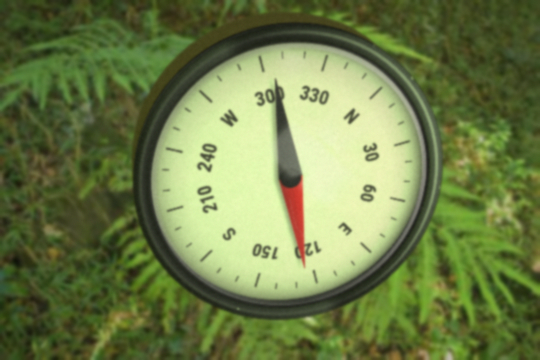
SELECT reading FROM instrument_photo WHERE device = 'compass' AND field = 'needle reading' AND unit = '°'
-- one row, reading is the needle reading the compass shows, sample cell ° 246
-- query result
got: ° 125
